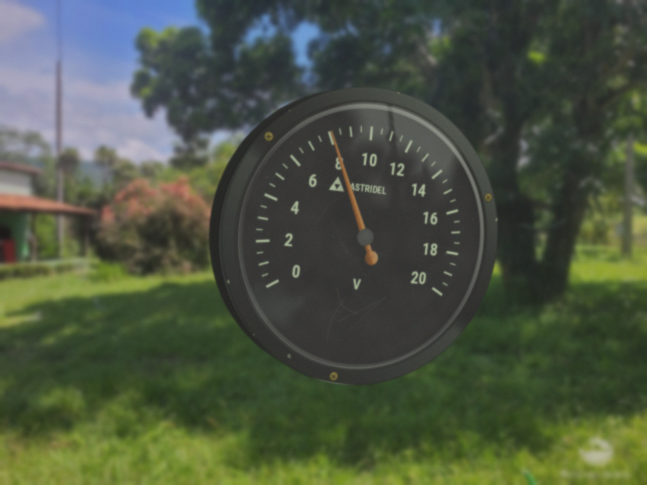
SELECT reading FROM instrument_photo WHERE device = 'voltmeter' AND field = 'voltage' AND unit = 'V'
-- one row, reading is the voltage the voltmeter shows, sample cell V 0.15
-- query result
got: V 8
